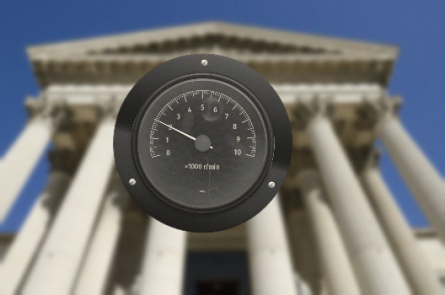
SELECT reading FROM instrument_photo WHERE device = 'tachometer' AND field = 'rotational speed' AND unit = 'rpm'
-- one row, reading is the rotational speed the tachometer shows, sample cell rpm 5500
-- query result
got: rpm 2000
